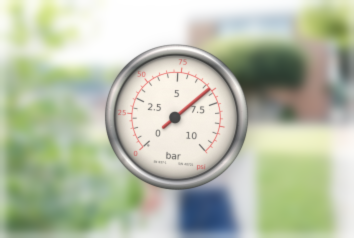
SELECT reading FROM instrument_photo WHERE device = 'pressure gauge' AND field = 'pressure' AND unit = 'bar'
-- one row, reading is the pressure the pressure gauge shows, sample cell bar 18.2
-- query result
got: bar 6.75
